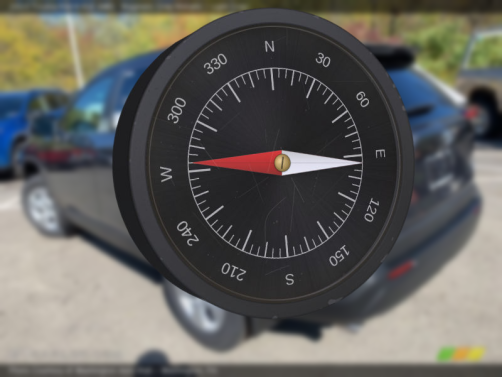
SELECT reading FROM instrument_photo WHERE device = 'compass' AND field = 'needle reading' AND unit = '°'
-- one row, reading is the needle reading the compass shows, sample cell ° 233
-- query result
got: ° 275
